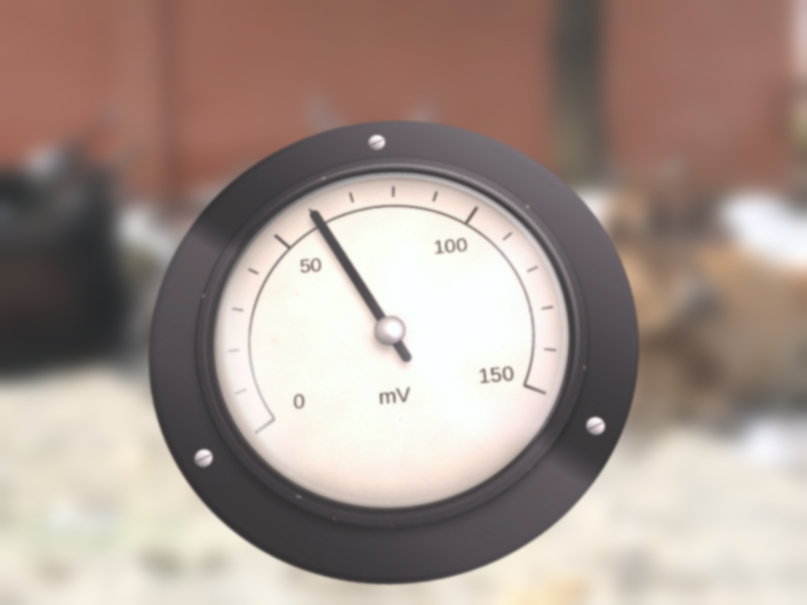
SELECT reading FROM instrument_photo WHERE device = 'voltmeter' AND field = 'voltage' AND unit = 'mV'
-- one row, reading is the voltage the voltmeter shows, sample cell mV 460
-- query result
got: mV 60
